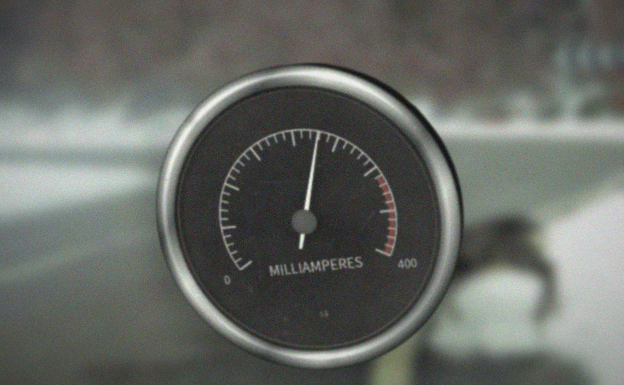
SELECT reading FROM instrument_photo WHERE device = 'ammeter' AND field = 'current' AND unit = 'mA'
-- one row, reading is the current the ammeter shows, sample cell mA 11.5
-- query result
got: mA 230
